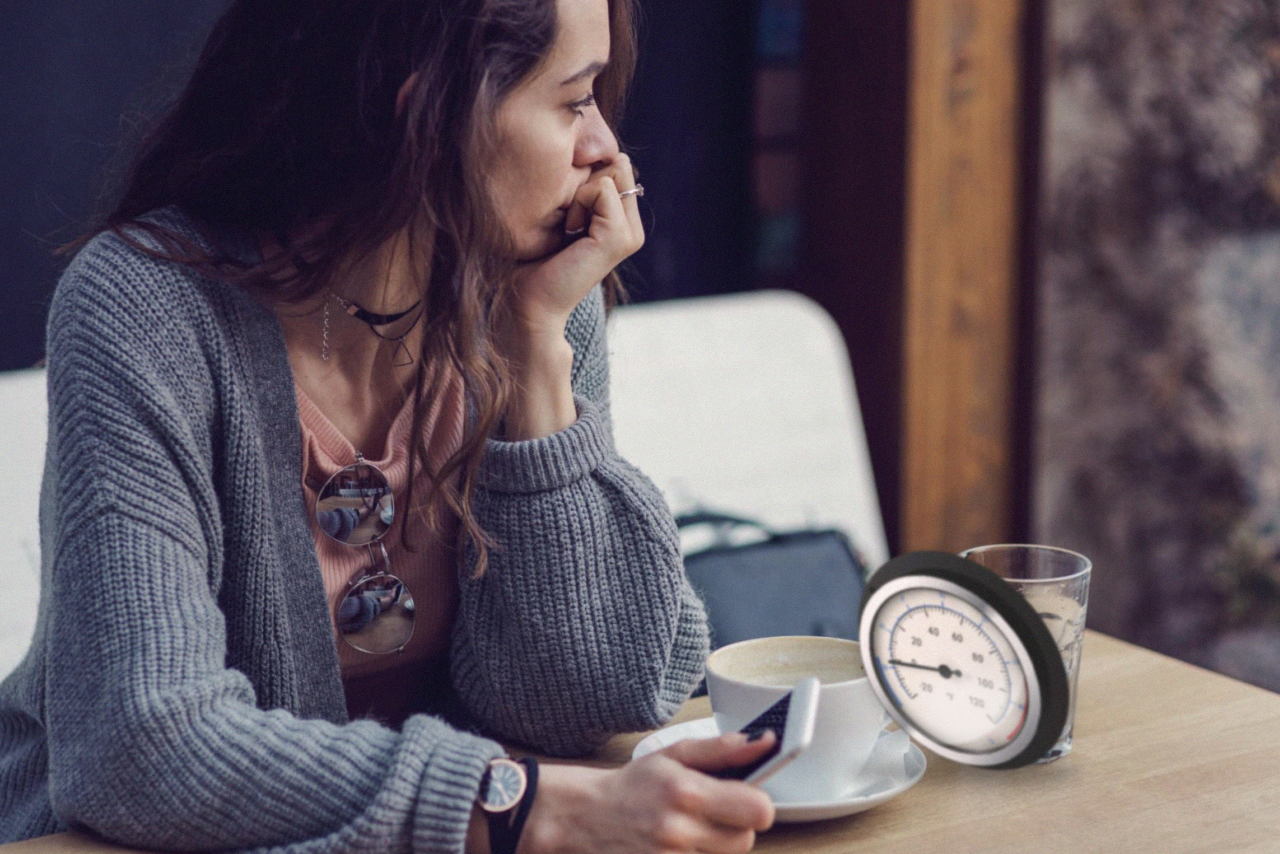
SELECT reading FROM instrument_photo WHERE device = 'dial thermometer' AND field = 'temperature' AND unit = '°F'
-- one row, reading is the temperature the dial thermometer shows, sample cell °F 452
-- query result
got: °F 0
